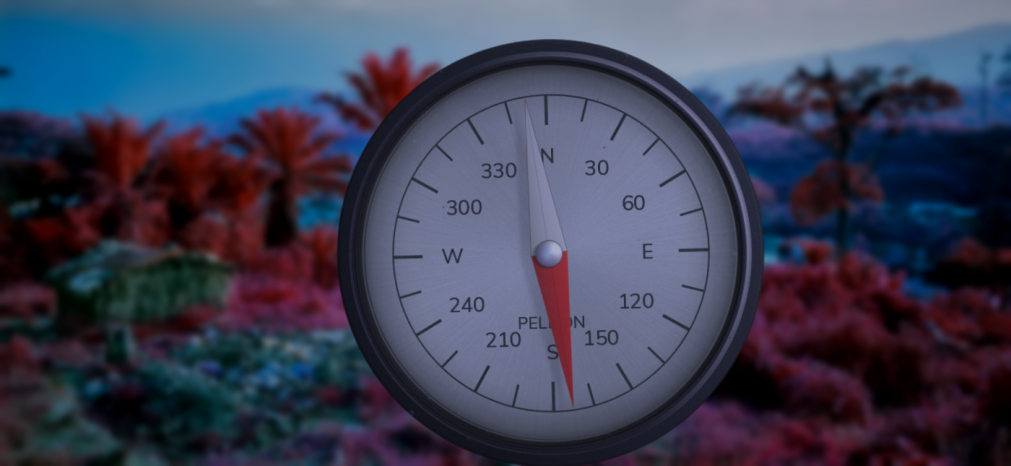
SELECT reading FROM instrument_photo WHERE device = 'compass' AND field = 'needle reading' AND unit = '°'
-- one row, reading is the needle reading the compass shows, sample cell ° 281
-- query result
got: ° 172.5
